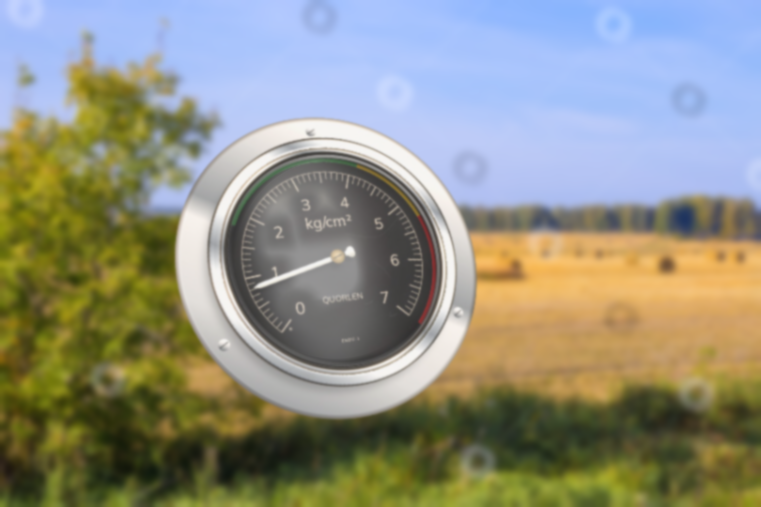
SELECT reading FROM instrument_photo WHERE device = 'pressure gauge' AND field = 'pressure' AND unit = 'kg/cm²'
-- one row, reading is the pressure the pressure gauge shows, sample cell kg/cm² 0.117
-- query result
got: kg/cm² 0.8
